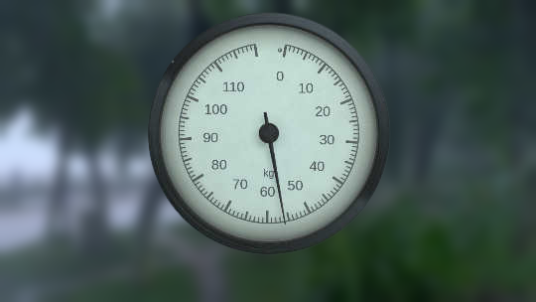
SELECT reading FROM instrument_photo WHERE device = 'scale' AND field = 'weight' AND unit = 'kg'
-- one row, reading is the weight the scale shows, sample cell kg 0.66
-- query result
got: kg 56
